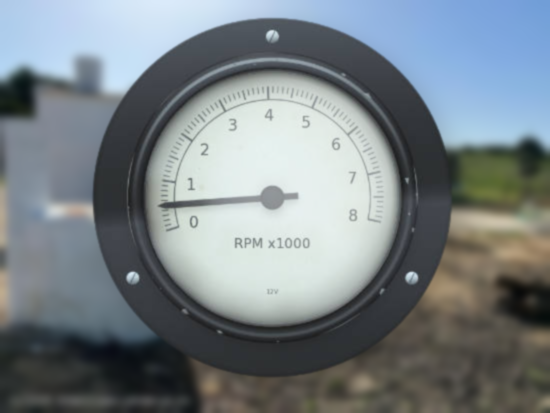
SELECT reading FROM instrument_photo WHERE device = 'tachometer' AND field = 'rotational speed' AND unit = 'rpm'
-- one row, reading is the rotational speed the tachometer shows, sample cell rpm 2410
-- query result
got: rpm 500
